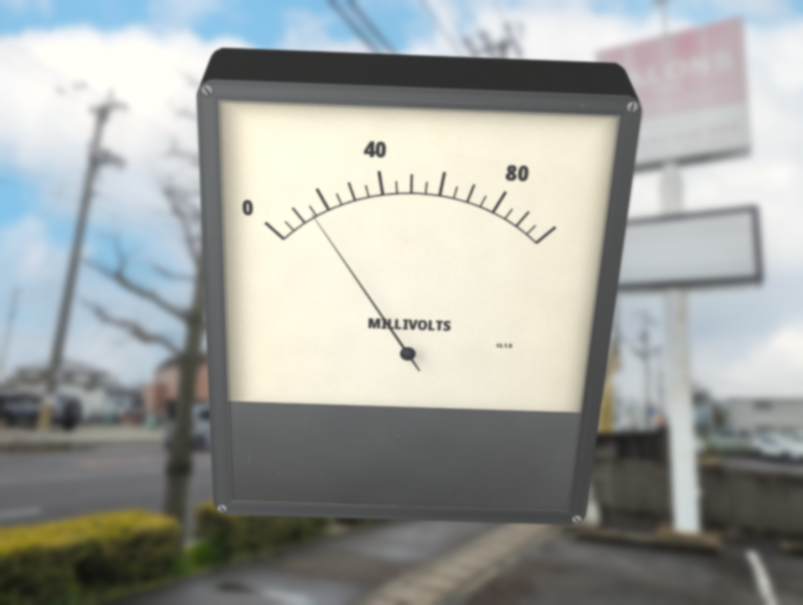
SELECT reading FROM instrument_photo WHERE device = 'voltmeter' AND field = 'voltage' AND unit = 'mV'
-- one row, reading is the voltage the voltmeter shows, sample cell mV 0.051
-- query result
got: mV 15
